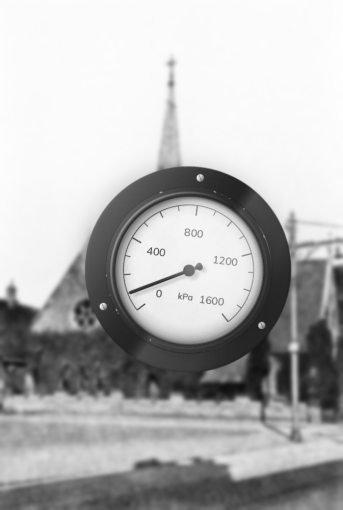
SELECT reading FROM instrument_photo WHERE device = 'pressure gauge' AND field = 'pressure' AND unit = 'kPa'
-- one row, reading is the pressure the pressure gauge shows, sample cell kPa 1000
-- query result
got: kPa 100
